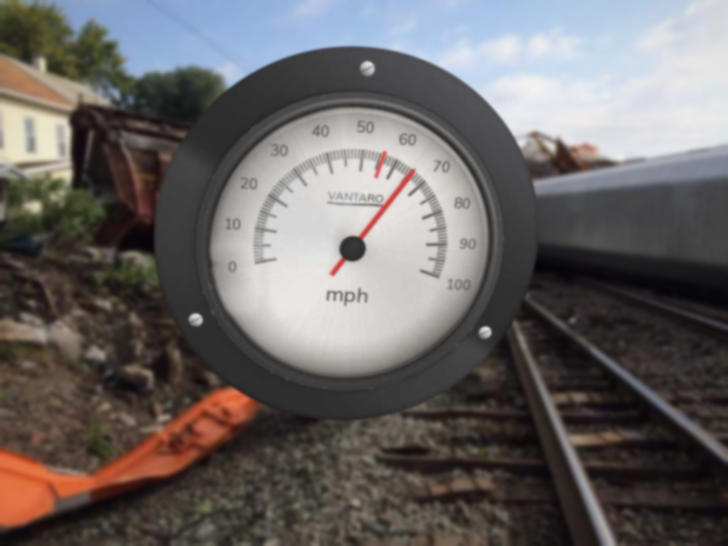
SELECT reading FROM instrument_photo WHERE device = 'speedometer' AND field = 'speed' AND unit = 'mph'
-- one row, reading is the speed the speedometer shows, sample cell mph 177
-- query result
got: mph 65
